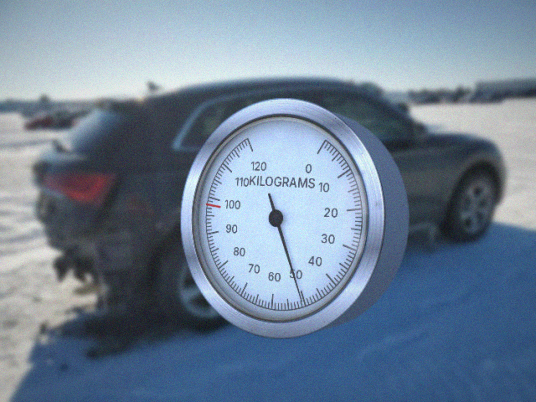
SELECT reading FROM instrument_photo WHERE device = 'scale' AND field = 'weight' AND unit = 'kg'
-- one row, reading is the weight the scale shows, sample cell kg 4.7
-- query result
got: kg 50
